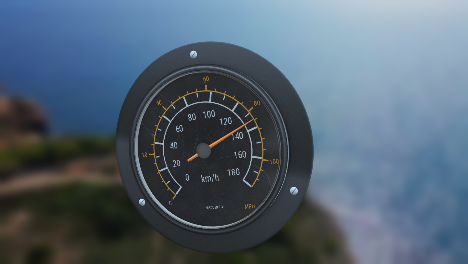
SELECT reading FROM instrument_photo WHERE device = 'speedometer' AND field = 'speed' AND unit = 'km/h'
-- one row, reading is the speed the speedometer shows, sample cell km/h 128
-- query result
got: km/h 135
